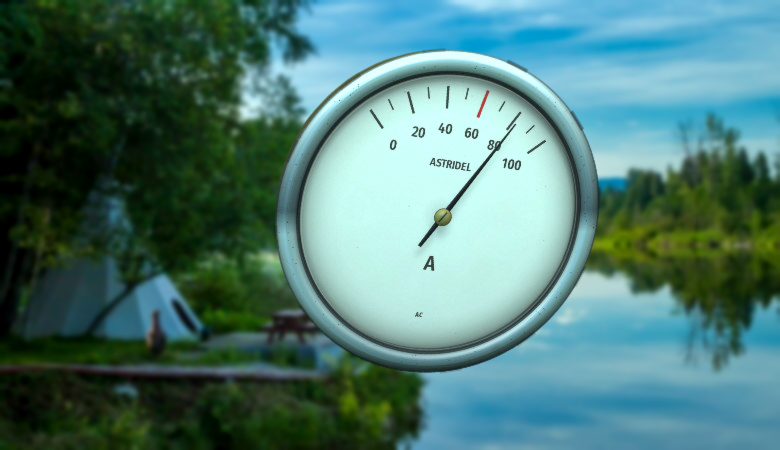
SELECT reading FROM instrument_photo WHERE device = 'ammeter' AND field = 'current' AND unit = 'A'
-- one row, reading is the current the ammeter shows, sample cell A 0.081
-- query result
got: A 80
